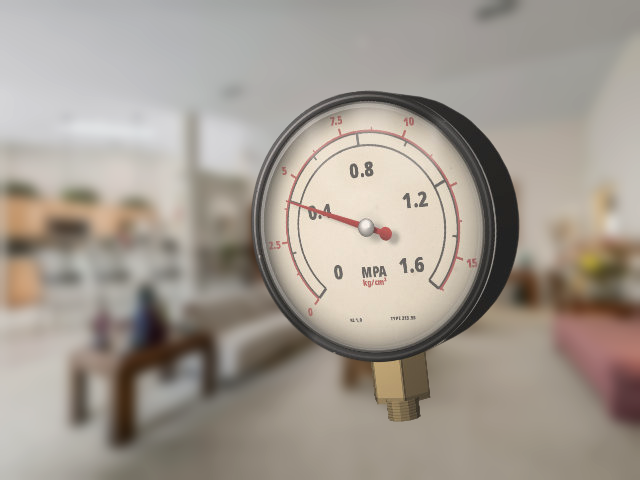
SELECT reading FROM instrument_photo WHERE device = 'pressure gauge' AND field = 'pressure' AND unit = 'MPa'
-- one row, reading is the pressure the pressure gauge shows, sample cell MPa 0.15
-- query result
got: MPa 0.4
